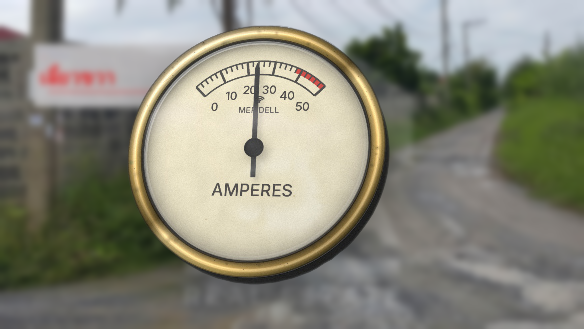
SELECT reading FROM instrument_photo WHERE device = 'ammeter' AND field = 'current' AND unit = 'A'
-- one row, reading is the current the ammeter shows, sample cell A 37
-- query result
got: A 24
